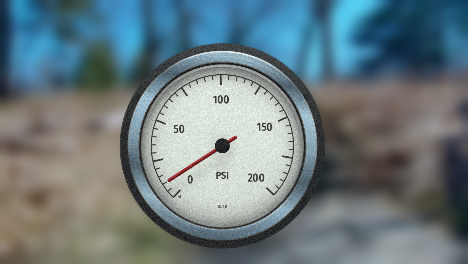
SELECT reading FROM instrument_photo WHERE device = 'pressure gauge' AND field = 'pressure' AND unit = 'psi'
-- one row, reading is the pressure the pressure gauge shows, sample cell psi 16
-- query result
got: psi 10
